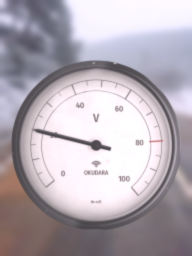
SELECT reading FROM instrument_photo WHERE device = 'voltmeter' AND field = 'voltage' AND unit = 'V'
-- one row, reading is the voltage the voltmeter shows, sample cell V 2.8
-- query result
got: V 20
